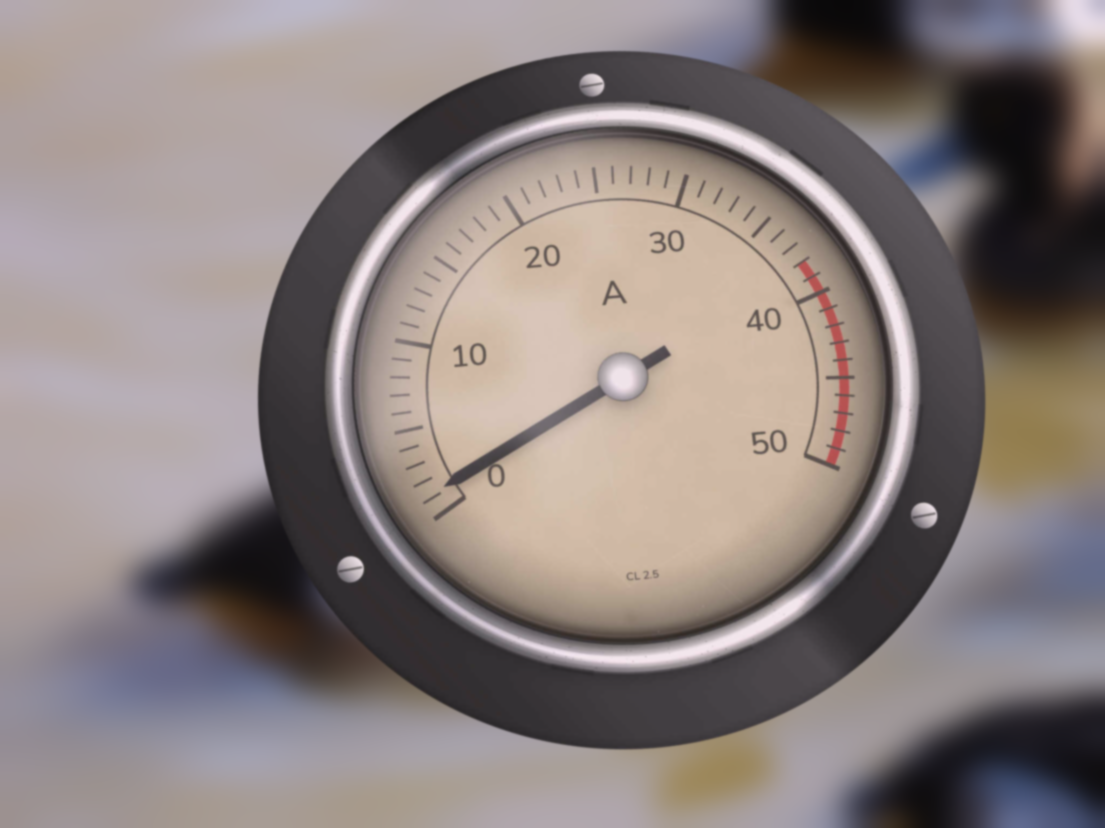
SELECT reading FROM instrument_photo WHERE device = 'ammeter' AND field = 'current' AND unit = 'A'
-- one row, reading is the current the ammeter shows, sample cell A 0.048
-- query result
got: A 1
